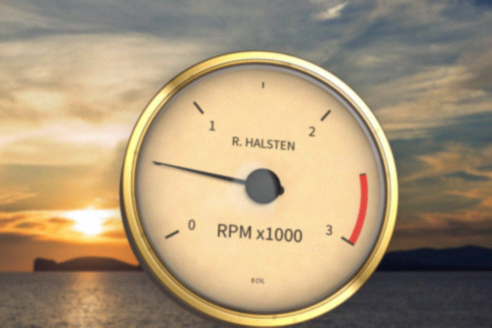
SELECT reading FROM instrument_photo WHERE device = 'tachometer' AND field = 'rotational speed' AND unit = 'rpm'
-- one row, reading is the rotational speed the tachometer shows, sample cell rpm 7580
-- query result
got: rpm 500
